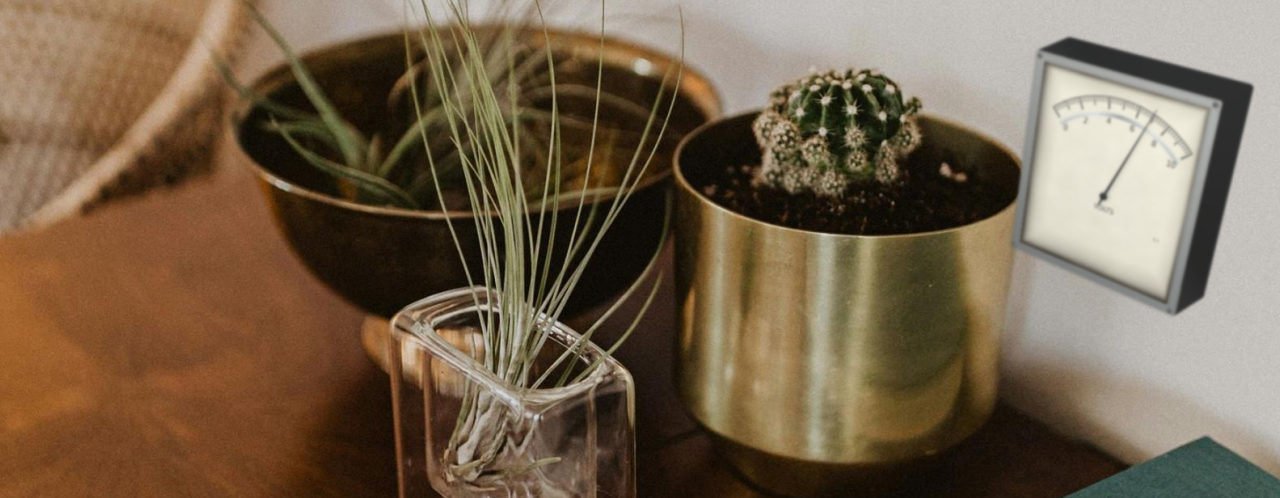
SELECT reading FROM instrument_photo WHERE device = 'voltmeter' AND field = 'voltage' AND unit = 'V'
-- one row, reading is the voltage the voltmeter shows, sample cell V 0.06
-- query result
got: V 7
